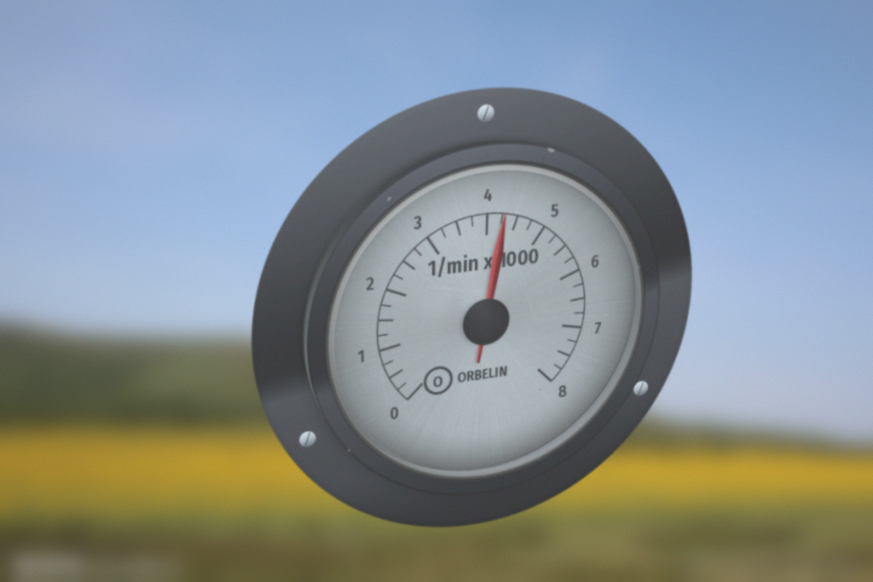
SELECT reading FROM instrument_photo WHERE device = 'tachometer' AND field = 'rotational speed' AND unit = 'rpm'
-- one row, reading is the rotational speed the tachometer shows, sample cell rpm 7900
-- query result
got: rpm 4250
